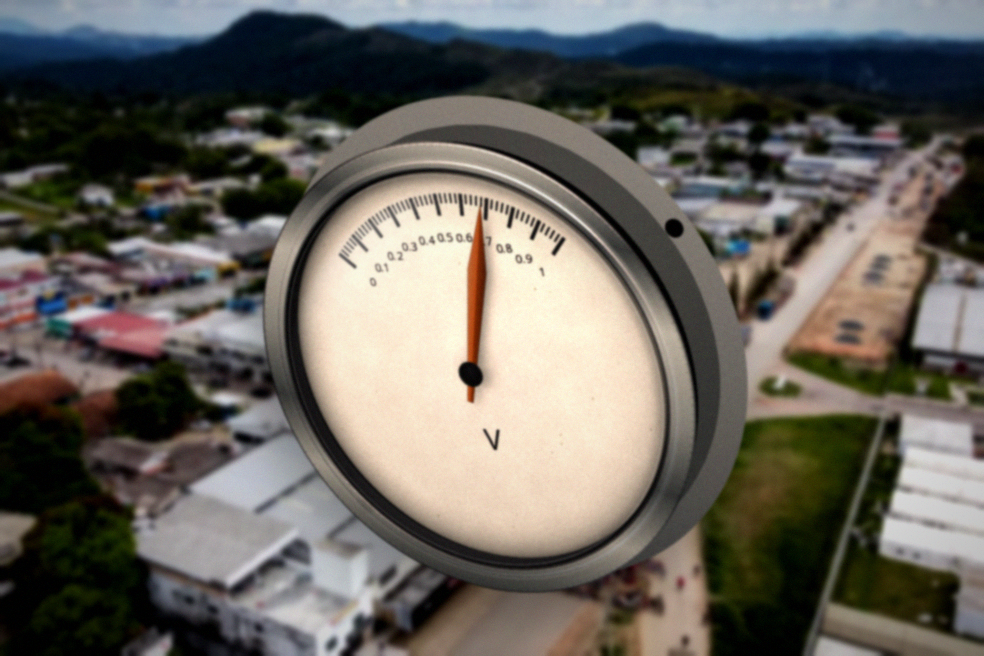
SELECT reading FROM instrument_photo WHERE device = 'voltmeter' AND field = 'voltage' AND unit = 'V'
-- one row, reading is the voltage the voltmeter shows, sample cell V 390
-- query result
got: V 0.7
